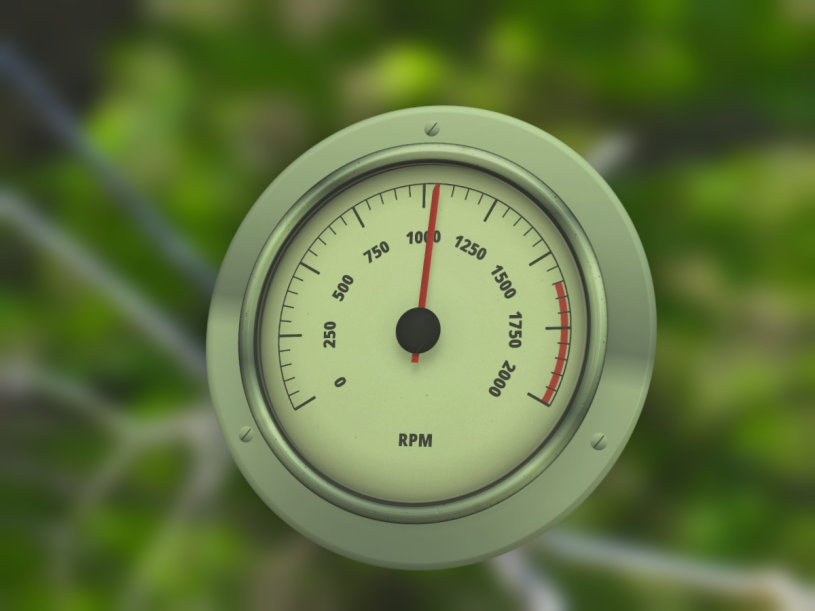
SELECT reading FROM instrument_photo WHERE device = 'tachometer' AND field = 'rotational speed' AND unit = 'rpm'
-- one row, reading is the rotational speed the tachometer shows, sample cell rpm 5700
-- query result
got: rpm 1050
